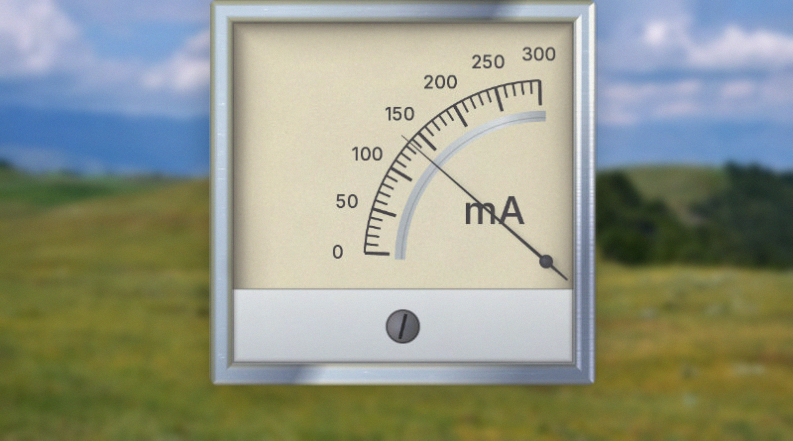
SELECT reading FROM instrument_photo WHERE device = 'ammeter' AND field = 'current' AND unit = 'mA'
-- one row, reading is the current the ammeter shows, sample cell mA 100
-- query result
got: mA 135
